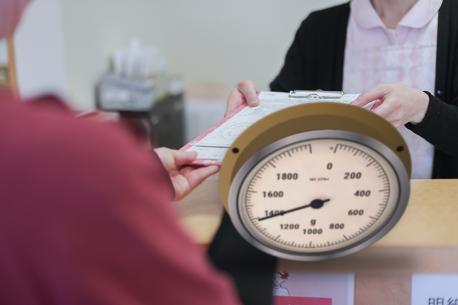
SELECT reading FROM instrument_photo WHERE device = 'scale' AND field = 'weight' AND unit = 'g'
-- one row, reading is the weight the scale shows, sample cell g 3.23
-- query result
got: g 1400
